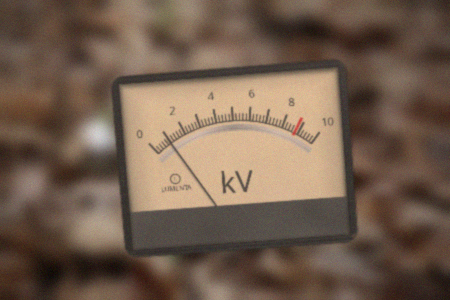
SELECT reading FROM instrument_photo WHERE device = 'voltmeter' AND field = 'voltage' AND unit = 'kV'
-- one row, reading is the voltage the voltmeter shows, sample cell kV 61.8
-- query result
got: kV 1
